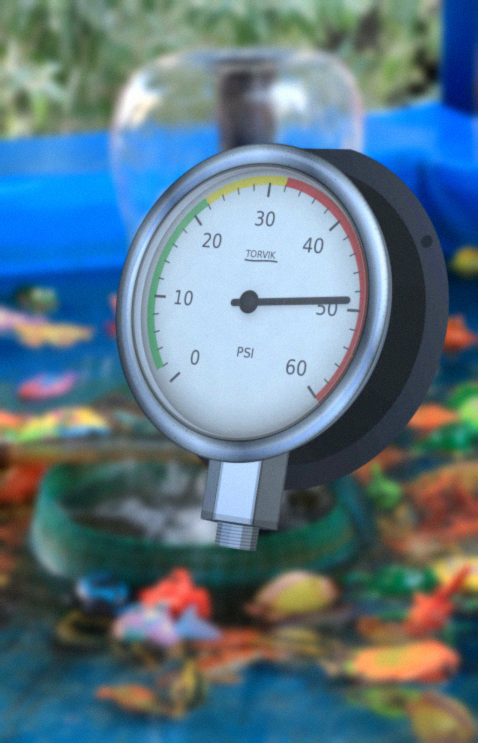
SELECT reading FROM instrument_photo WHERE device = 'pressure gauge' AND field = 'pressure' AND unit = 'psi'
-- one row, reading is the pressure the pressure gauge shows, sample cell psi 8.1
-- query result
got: psi 49
